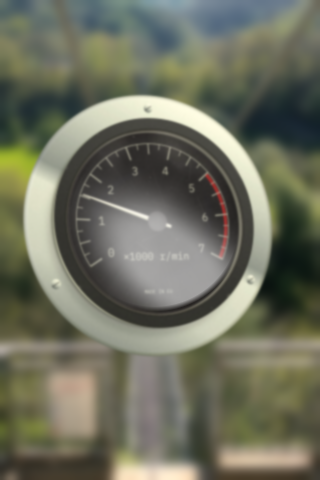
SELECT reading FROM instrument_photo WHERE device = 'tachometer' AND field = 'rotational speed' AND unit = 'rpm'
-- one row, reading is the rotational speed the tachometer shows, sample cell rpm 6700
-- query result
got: rpm 1500
